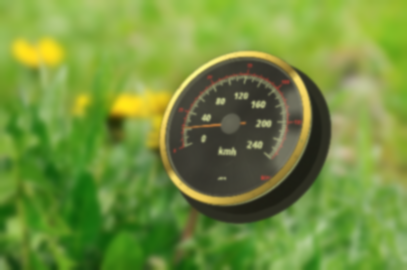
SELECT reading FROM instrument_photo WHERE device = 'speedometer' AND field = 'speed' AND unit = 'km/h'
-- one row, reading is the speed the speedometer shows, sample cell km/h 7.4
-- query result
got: km/h 20
